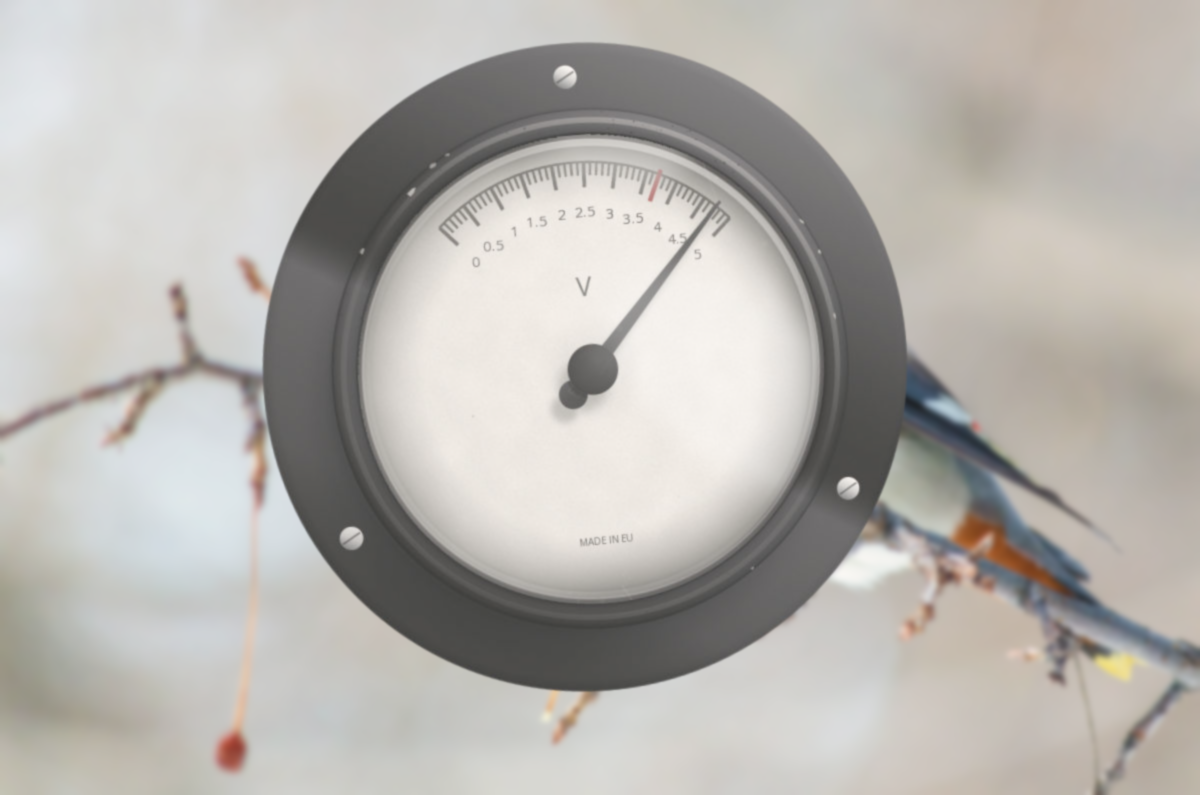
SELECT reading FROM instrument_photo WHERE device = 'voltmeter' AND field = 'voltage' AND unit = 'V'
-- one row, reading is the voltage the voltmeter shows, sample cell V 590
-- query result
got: V 4.7
